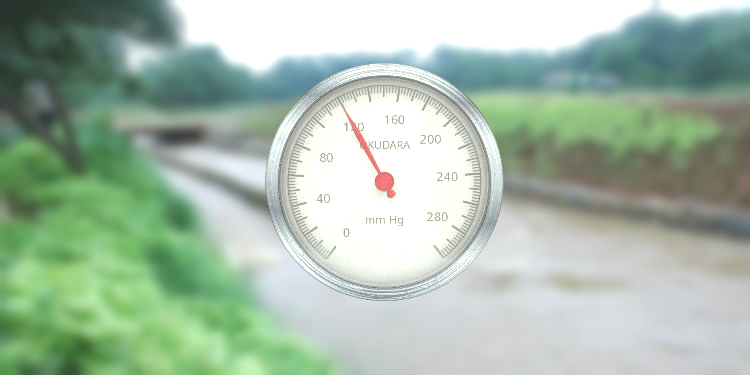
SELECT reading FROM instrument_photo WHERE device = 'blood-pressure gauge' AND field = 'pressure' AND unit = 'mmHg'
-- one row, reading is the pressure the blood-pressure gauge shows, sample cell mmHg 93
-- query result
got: mmHg 120
